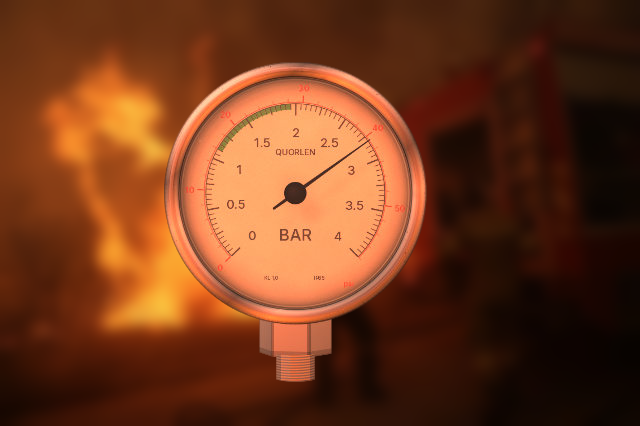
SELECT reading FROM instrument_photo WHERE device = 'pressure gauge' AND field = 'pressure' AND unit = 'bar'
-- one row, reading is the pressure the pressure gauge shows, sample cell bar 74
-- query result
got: bar 2.8
